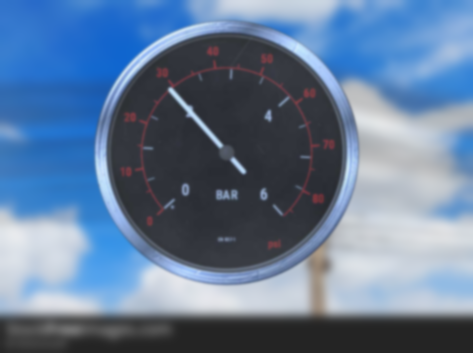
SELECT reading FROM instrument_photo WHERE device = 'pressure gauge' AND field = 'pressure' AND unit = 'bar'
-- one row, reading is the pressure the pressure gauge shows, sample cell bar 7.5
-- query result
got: bar 2
